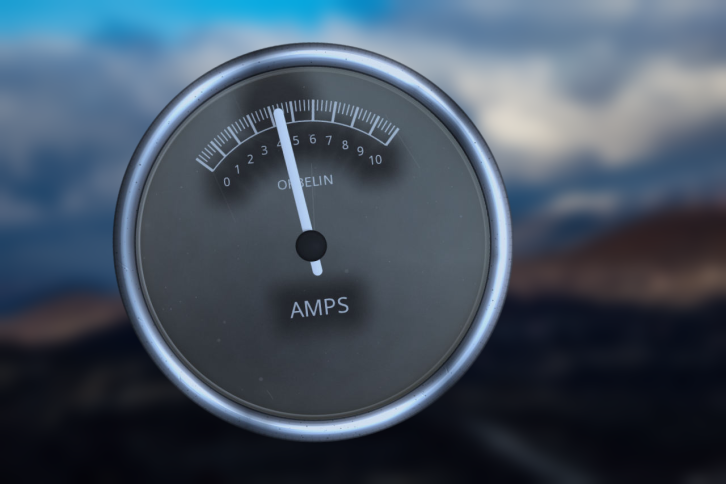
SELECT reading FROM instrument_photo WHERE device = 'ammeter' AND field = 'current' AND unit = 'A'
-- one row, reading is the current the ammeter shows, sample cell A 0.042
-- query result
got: A 4.4
